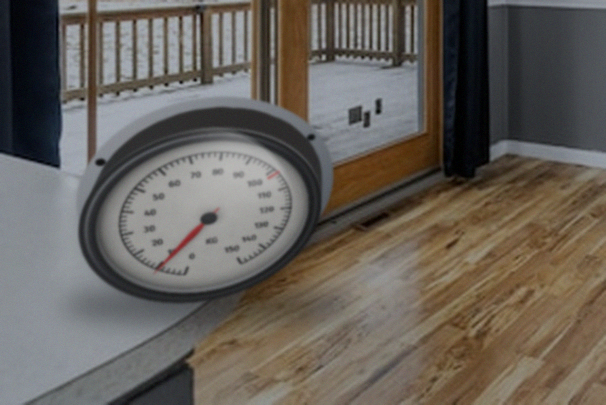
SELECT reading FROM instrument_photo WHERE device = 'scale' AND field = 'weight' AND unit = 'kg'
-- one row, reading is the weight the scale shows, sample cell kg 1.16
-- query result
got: kg 10
